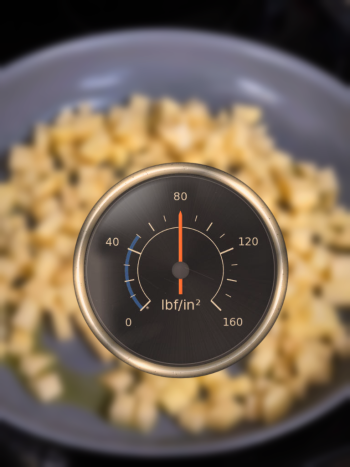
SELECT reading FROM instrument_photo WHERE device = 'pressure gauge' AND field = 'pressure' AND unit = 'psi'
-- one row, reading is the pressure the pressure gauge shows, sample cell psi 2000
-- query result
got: psi 80
